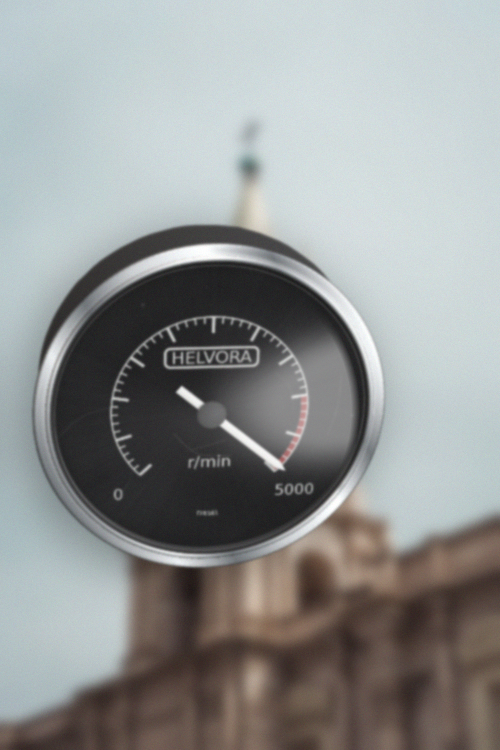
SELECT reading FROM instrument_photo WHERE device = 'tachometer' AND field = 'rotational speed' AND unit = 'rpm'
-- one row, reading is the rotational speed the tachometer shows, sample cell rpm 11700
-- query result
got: rpm 4900
